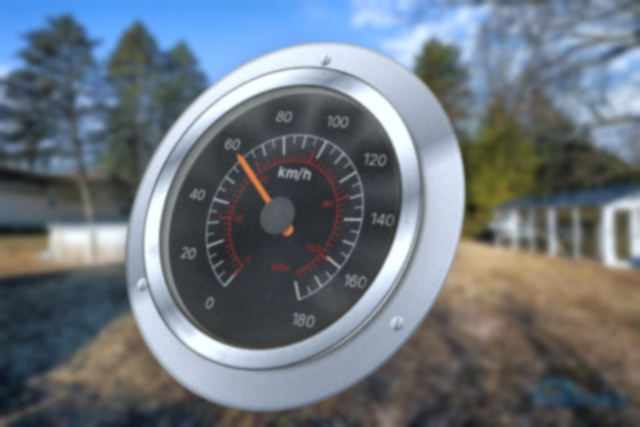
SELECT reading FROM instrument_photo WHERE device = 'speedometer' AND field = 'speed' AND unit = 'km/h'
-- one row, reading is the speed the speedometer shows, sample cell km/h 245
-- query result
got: km/h 60
